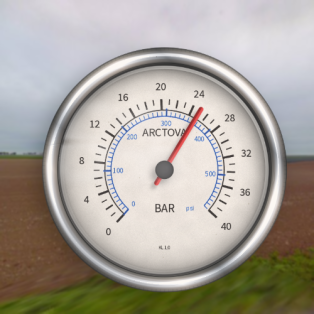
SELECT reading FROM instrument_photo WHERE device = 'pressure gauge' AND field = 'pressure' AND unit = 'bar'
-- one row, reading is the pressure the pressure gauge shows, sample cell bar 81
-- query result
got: bar 25
